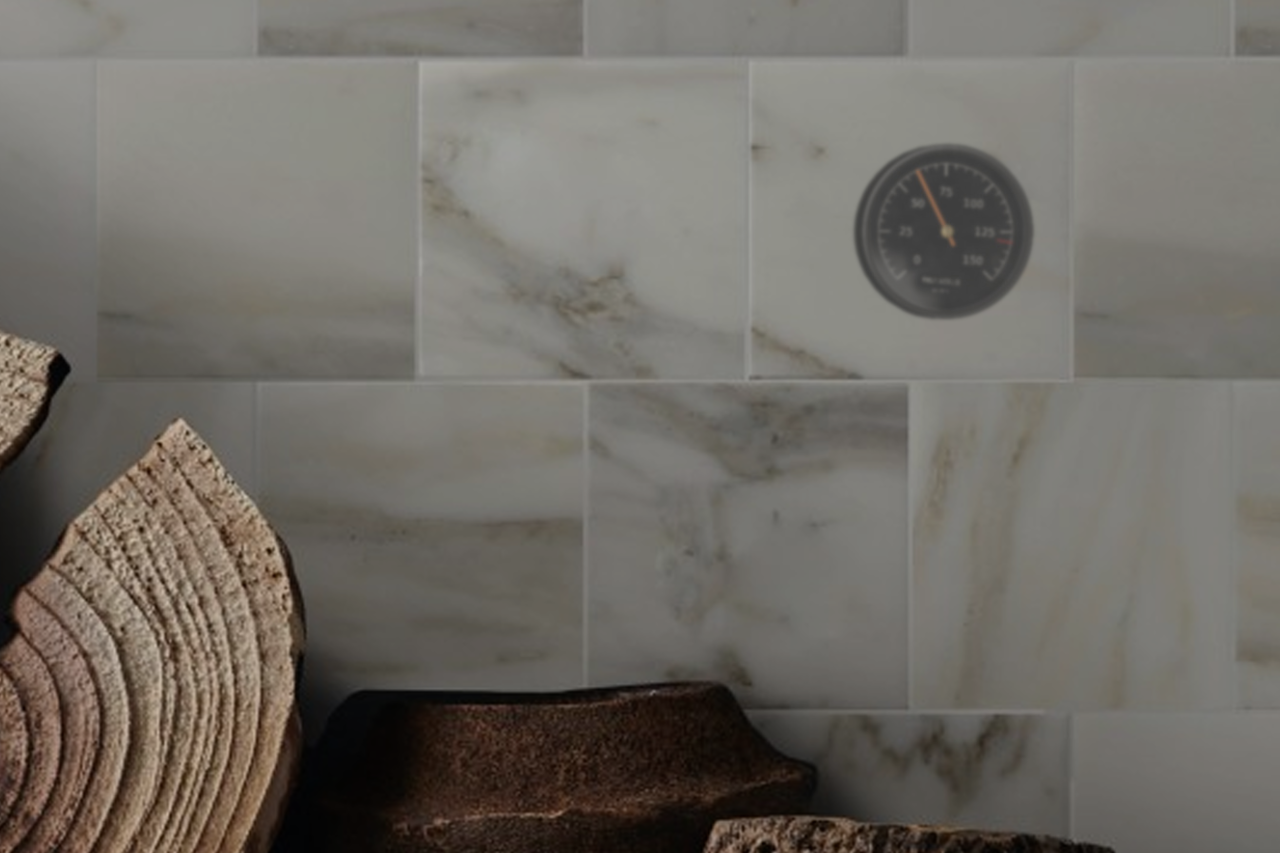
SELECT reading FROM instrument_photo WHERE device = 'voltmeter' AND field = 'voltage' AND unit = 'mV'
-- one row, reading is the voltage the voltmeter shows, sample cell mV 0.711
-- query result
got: mV 60
